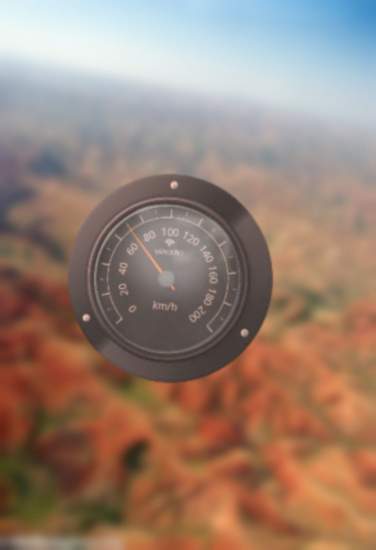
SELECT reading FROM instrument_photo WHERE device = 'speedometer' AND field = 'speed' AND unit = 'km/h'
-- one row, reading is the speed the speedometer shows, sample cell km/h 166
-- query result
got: km/h 70
